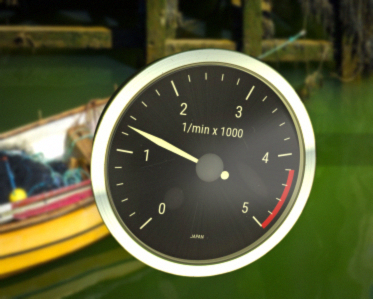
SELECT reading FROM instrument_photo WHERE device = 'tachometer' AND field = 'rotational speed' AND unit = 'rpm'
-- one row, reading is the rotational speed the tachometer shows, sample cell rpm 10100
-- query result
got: rpm 1300
